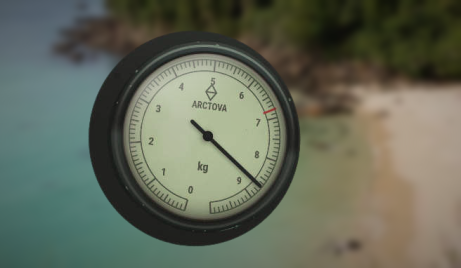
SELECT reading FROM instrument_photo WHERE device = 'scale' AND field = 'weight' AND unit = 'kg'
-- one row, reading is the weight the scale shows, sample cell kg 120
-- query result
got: kg 8.7
